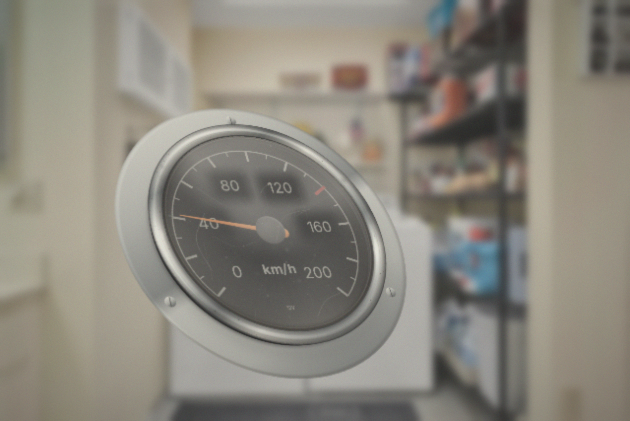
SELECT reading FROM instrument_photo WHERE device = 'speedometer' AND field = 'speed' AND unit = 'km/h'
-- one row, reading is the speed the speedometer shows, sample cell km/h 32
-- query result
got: km/h 40
